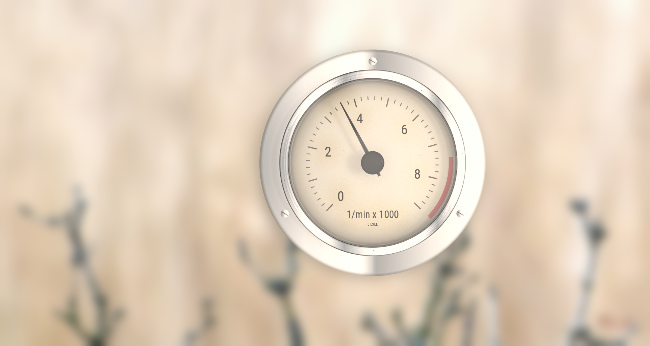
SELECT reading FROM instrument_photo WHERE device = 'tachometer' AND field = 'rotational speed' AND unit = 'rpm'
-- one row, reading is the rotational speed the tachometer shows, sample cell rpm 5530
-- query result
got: rpm 3600
